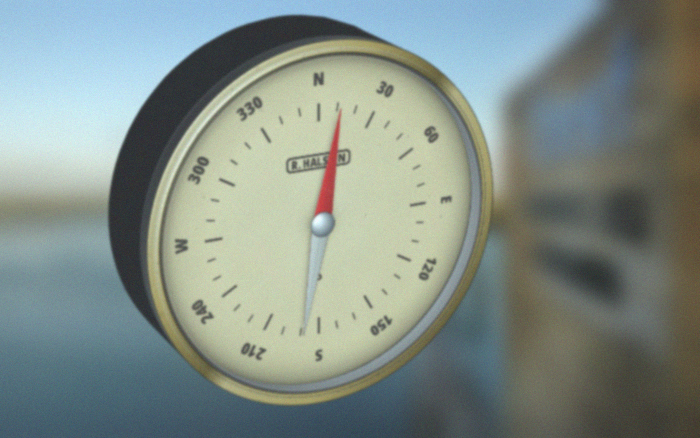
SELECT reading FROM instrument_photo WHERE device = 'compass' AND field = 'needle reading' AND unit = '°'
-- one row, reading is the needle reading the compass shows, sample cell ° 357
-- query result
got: ° 10
